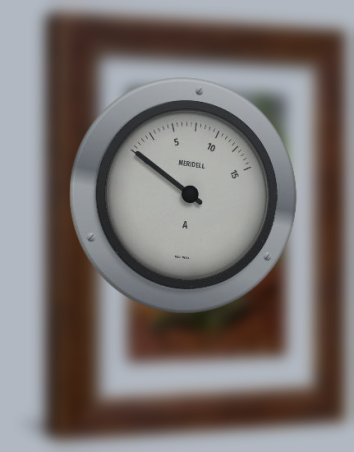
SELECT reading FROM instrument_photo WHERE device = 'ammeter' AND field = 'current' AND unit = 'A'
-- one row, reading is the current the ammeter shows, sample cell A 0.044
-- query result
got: A 0
